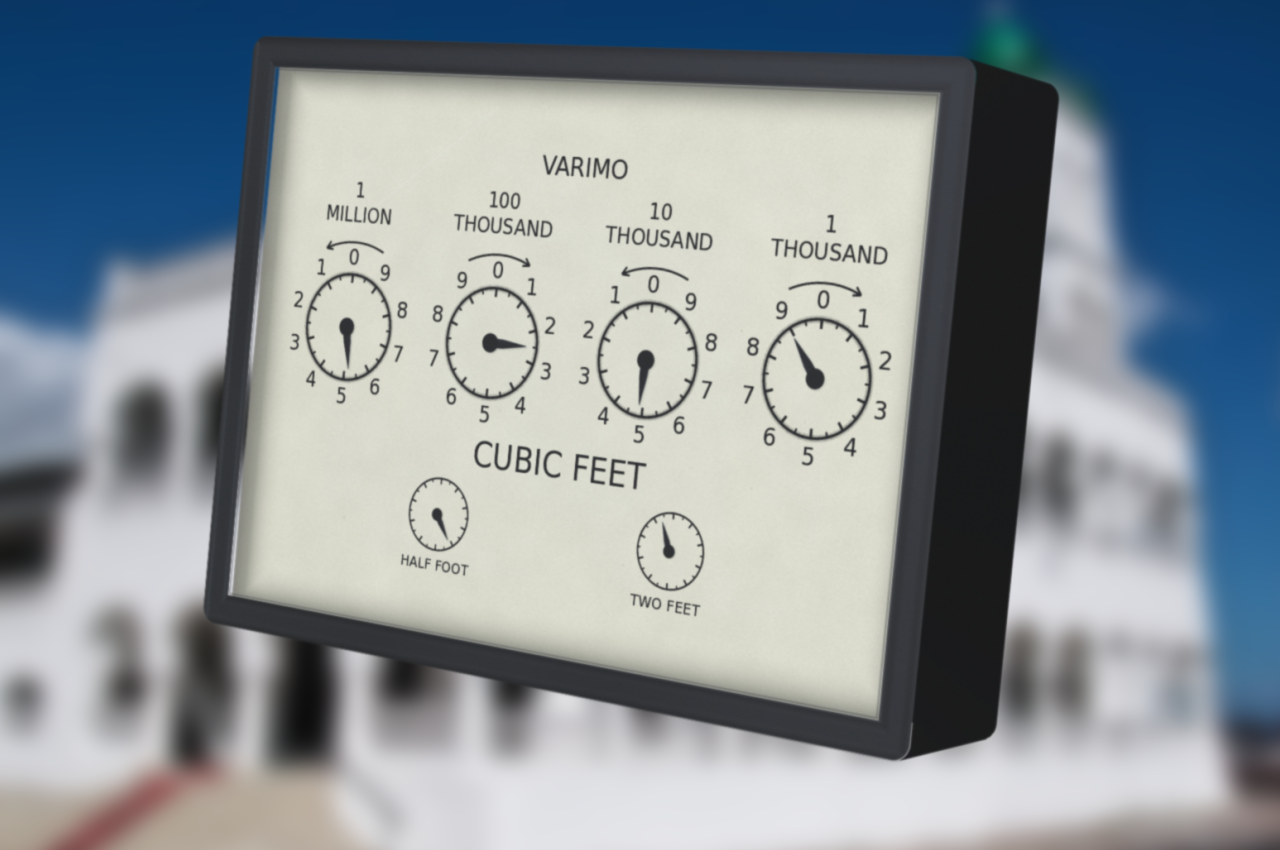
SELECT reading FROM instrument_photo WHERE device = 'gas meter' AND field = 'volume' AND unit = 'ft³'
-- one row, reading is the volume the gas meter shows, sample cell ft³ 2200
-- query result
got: ft³ 524900
